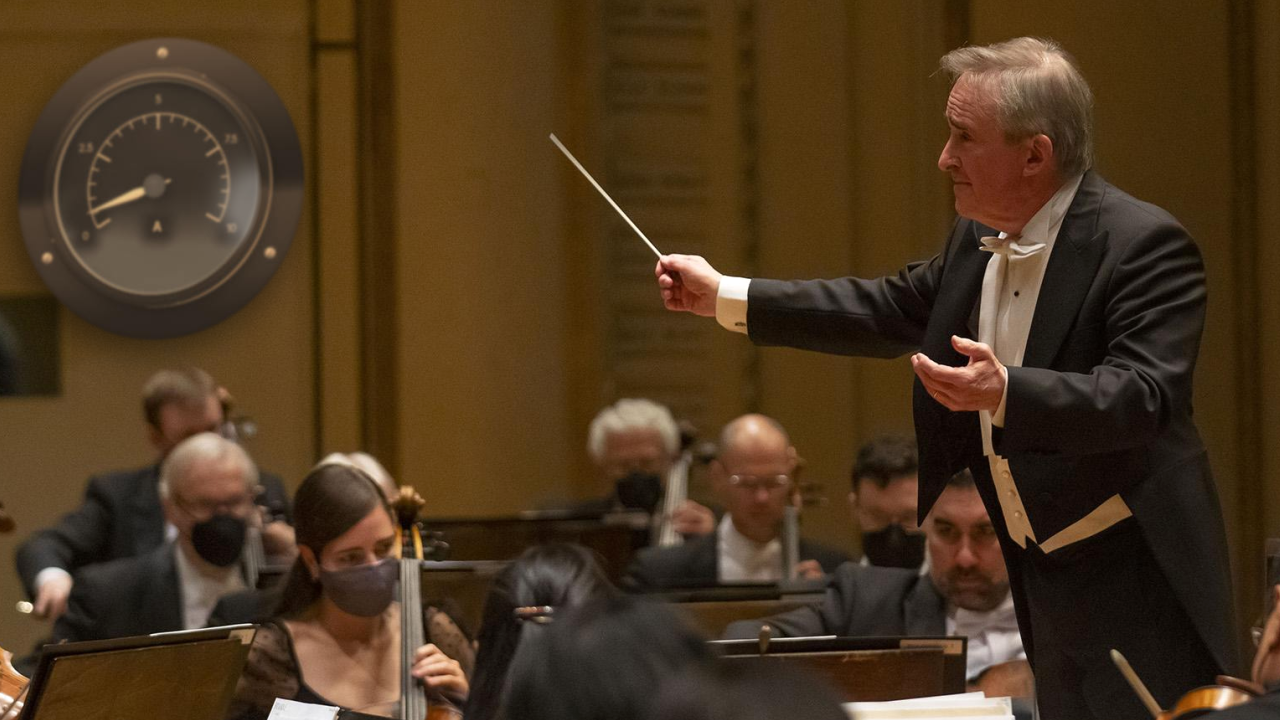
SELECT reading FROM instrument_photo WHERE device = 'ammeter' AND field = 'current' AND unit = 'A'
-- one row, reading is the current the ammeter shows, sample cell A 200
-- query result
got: A 0.5
